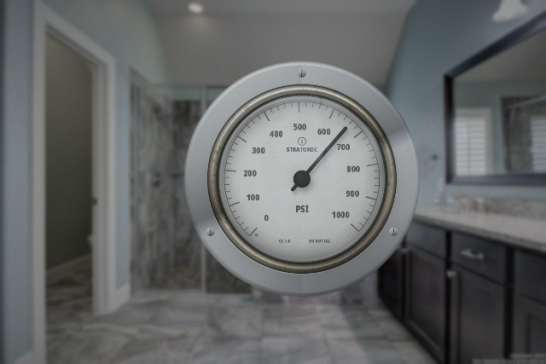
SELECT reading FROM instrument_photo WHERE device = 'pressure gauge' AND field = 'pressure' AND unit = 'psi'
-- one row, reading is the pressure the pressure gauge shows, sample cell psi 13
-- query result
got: psi 660
